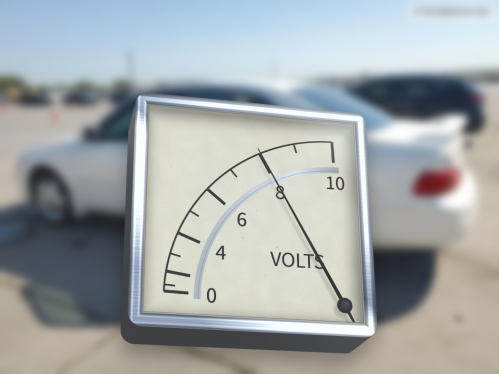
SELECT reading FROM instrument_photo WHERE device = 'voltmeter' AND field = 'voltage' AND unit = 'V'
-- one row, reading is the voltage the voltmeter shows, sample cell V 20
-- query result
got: V 8
